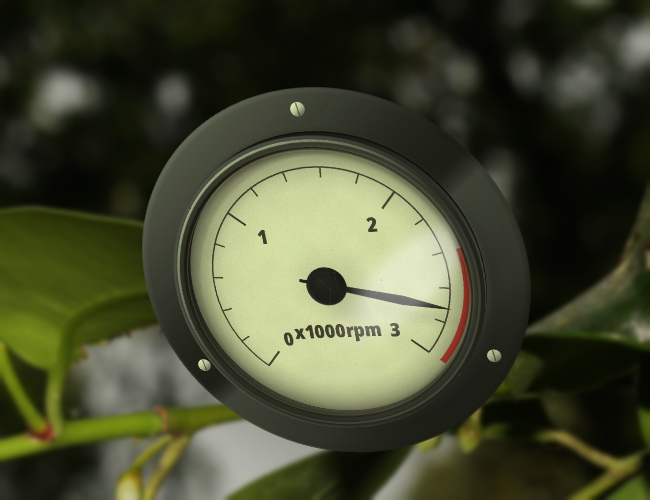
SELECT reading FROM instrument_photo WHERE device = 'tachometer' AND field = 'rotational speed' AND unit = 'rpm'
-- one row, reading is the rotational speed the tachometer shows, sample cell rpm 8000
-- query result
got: rpm 2700
